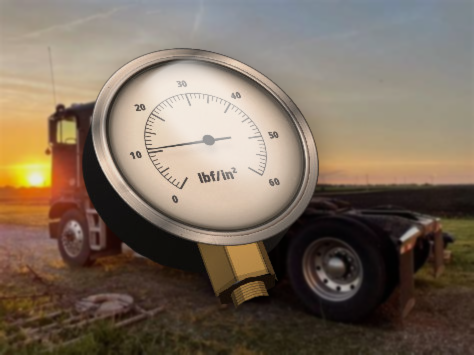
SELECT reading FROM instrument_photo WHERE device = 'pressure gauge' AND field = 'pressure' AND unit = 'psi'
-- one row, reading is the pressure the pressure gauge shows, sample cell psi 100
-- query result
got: psi 10
